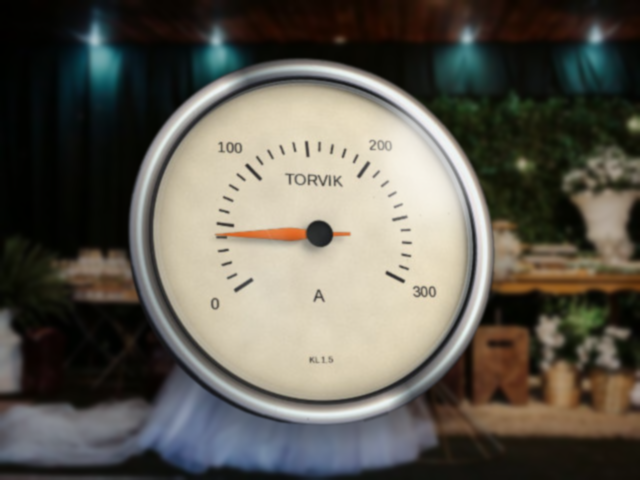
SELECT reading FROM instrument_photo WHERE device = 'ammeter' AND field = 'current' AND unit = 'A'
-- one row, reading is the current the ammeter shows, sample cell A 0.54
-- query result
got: A 40
